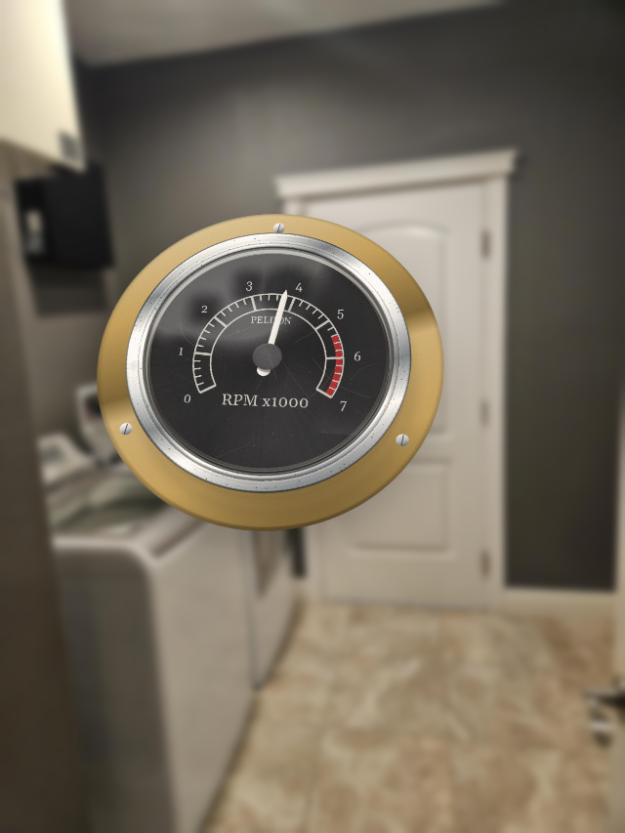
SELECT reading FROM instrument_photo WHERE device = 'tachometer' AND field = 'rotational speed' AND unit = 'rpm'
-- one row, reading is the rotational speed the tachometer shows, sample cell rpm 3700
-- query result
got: rpm 3800
